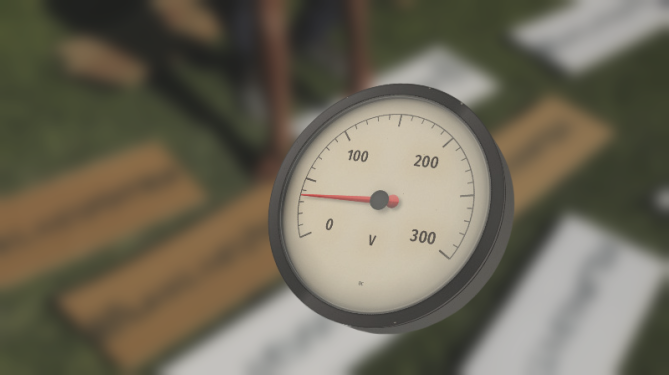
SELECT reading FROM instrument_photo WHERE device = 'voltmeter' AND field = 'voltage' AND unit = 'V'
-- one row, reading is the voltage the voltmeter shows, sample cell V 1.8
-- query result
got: V 35
